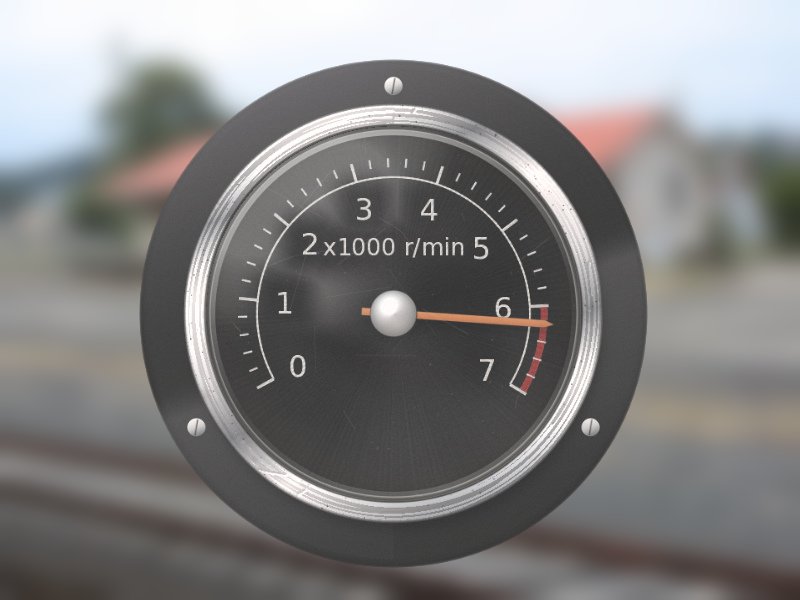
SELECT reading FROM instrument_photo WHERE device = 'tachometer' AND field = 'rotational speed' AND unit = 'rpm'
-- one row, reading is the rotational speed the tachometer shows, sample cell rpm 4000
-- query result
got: rpm 6200
